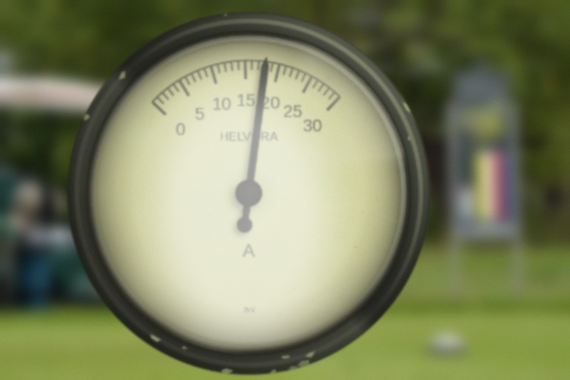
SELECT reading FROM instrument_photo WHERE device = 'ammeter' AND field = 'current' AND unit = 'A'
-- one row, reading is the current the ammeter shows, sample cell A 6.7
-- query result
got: A 18
